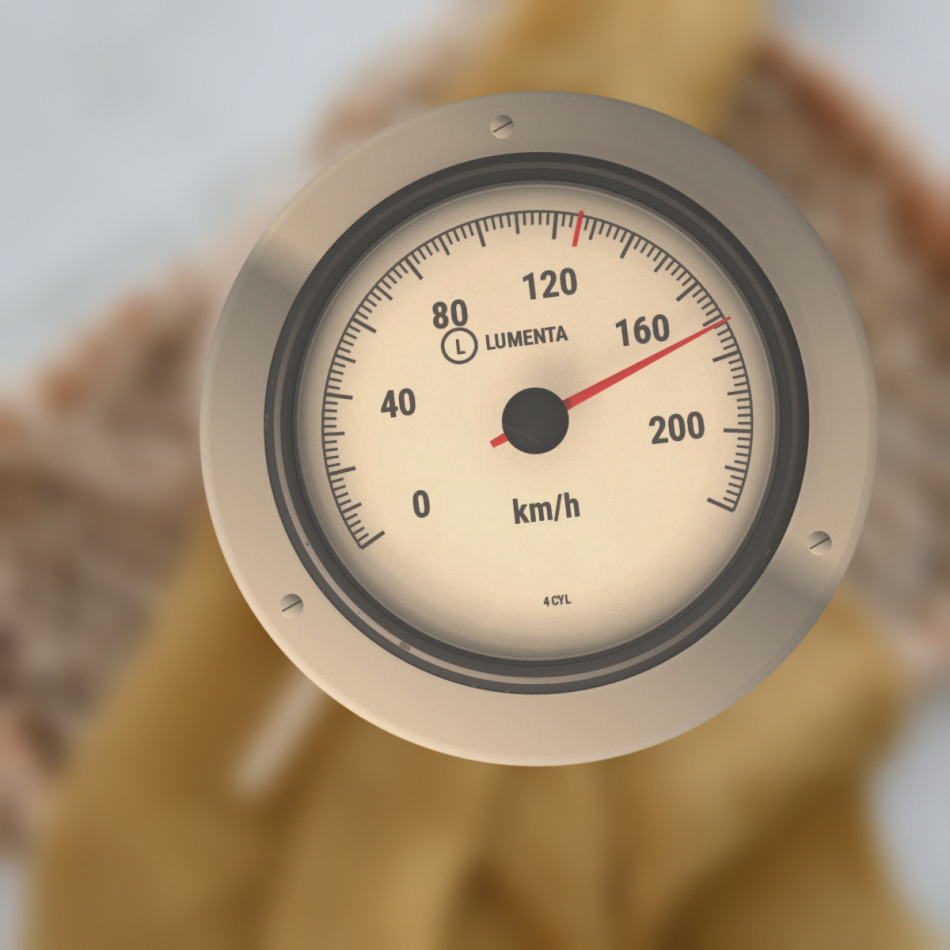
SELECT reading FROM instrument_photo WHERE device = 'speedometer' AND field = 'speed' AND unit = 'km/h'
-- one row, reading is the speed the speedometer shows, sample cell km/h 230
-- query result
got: km/h 172
